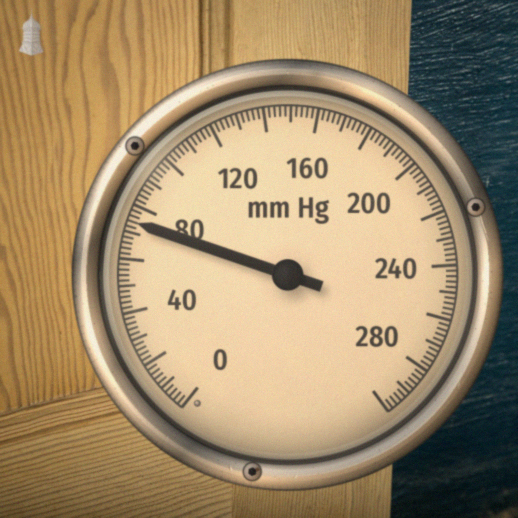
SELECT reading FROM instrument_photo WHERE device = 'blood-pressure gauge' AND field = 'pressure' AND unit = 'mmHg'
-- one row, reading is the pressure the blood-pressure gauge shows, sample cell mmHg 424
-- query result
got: mmHg 74
